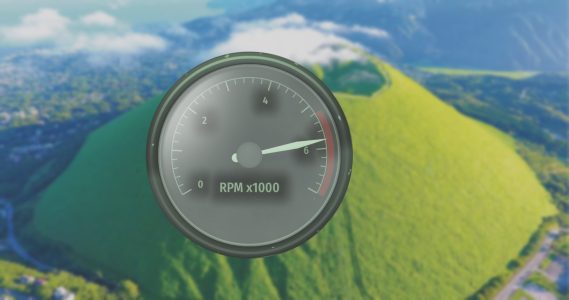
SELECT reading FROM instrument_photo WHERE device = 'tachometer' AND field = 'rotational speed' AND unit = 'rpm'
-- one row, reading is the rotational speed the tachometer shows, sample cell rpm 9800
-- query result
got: rpm 5800
